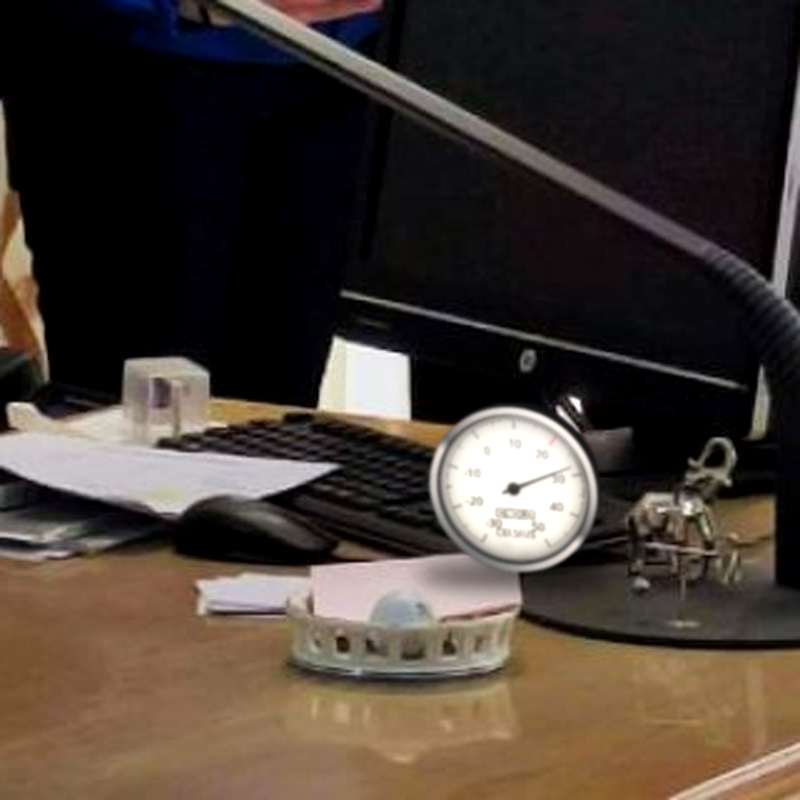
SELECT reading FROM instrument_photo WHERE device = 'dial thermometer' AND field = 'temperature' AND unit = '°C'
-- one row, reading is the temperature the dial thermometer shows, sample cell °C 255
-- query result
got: °C 27.5
